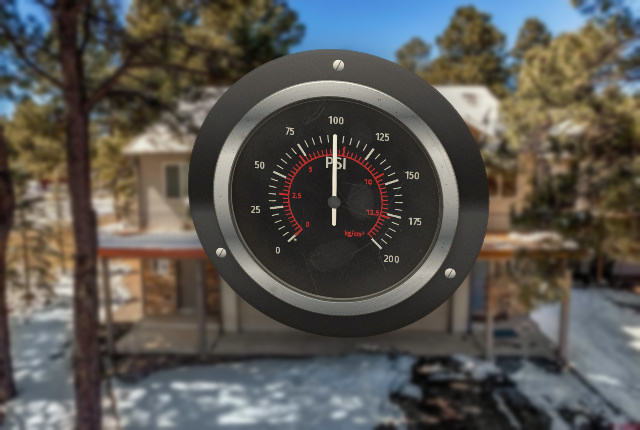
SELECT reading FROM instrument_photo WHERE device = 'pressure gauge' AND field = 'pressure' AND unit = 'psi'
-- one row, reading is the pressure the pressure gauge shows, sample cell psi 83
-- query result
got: psi 100
